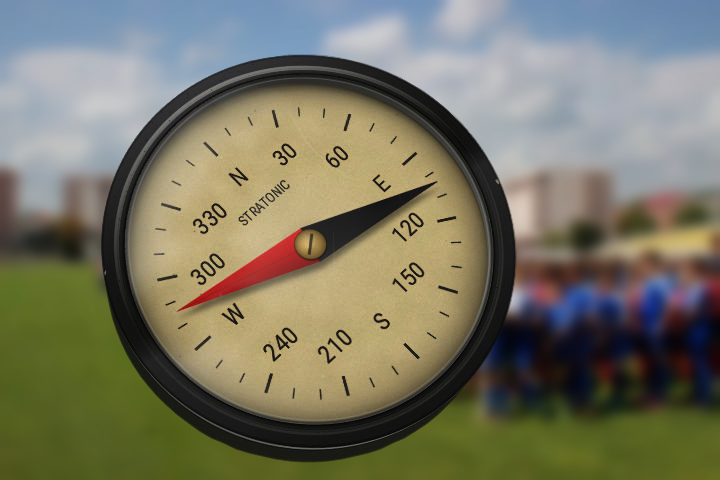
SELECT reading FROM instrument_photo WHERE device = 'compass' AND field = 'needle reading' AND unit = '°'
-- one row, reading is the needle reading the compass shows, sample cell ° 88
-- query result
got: ° 285
